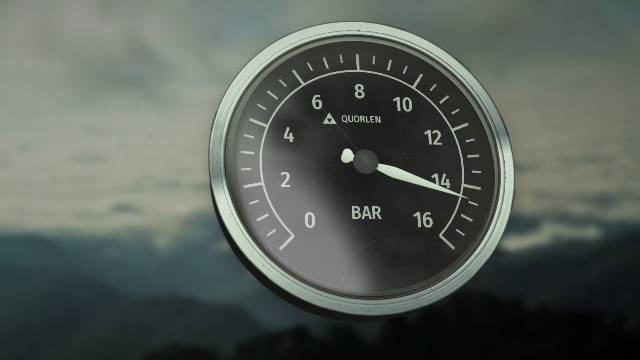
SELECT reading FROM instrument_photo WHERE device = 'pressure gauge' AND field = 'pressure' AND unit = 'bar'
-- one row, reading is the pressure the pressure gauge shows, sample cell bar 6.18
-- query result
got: bar 14.5
